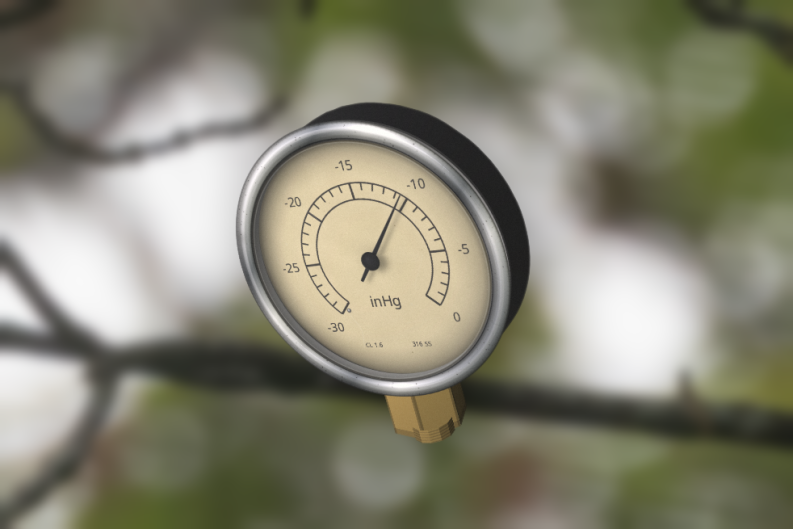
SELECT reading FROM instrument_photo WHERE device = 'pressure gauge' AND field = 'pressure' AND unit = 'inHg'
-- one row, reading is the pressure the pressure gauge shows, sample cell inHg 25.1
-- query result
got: inHg -10.5
